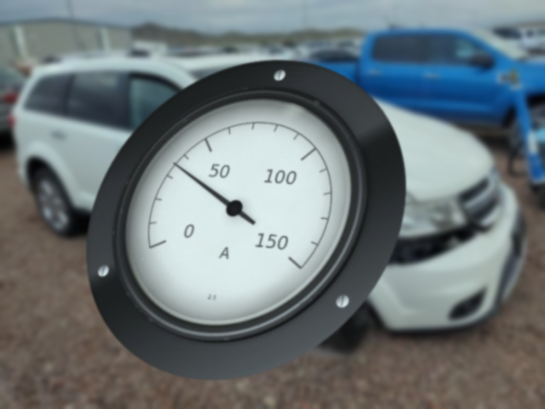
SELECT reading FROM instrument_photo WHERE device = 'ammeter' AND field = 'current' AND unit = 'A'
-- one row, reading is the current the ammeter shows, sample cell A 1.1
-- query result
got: A 35
